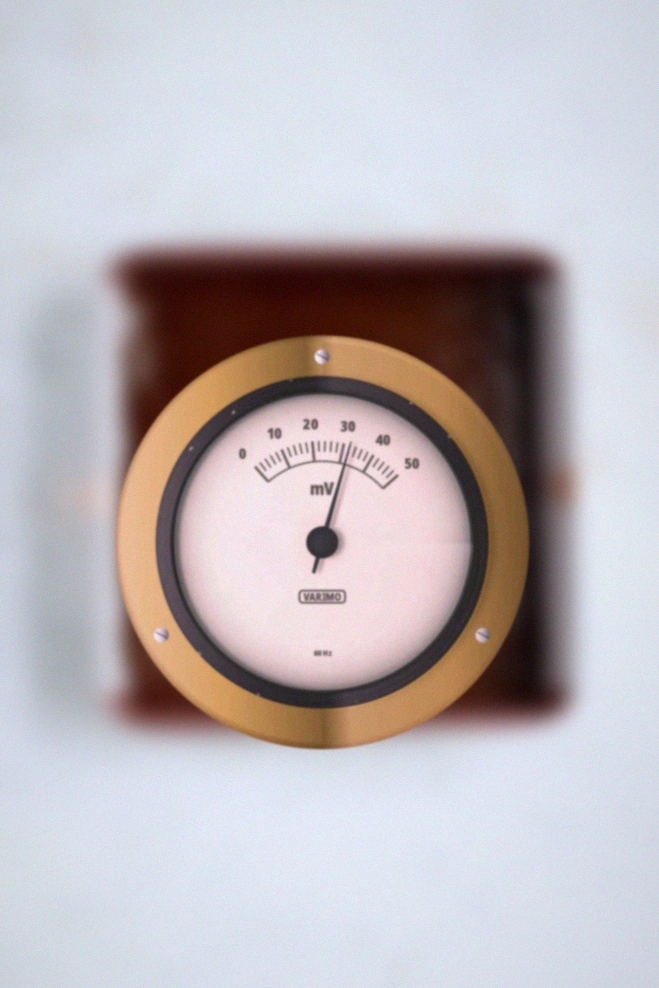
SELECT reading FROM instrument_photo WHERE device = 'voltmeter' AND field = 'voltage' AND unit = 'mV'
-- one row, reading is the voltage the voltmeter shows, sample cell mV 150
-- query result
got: mV 32
